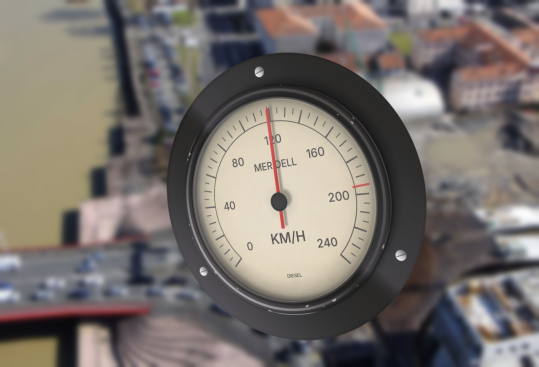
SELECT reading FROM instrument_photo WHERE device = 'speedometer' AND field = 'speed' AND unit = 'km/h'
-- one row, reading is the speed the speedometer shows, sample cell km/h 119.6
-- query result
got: km/h 120
